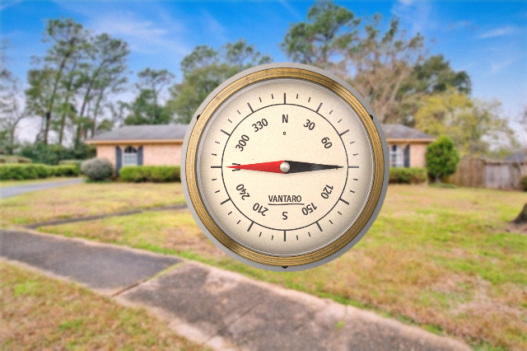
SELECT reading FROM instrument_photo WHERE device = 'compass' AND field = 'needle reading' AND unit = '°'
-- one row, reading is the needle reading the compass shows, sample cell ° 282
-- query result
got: ° 270
